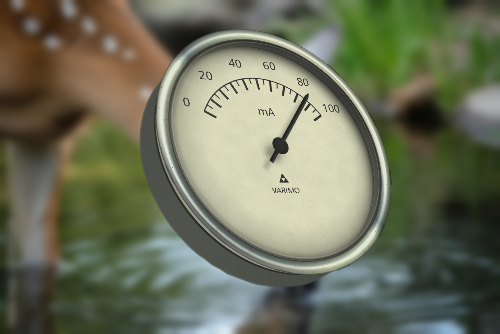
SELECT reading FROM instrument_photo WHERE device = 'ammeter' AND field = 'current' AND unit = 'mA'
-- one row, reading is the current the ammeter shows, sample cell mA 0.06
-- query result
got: mA 85
